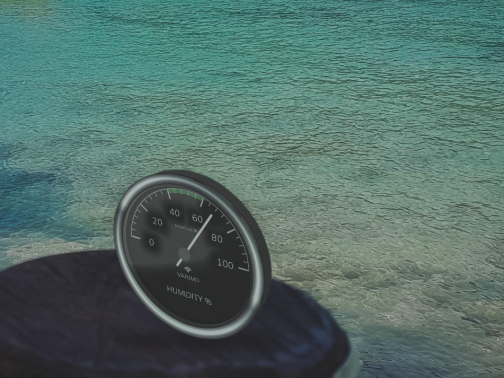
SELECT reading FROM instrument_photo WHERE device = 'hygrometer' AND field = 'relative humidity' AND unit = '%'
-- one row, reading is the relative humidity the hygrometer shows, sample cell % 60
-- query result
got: % 68
